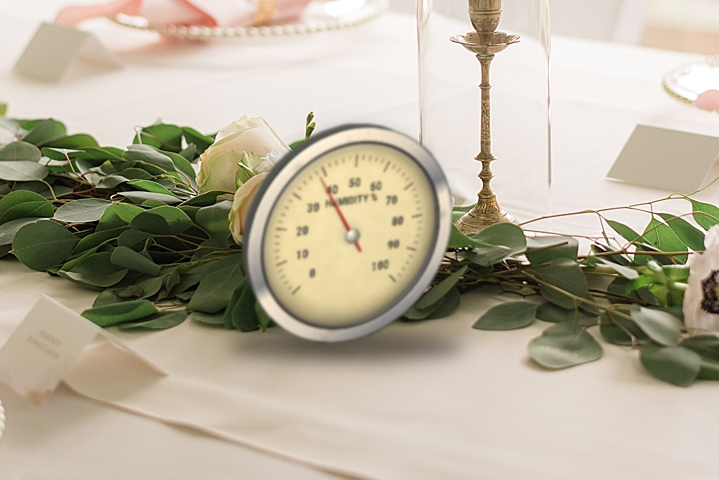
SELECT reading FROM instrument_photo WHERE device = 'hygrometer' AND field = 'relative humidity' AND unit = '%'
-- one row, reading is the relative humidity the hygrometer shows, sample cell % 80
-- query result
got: % 38
